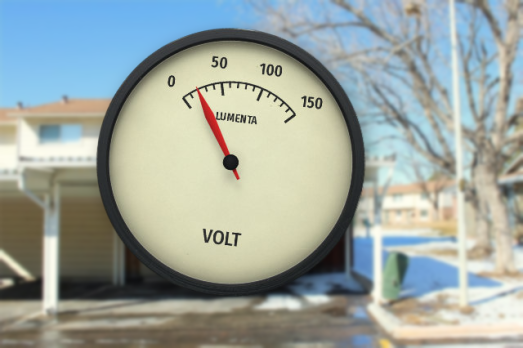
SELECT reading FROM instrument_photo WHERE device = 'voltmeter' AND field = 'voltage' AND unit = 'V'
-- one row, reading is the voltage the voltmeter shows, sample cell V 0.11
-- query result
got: V 20
